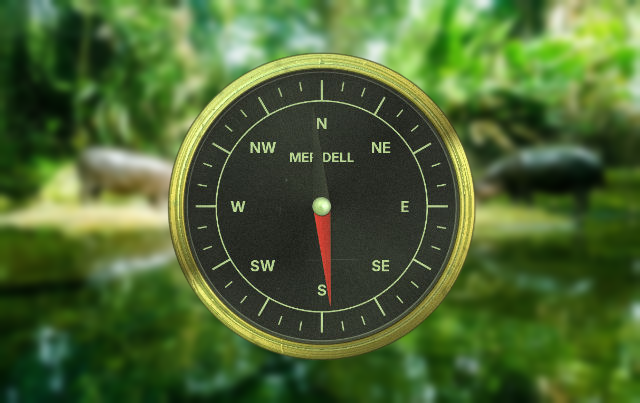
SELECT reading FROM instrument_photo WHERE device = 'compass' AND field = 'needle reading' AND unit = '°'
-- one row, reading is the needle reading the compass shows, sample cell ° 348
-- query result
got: ° 175
